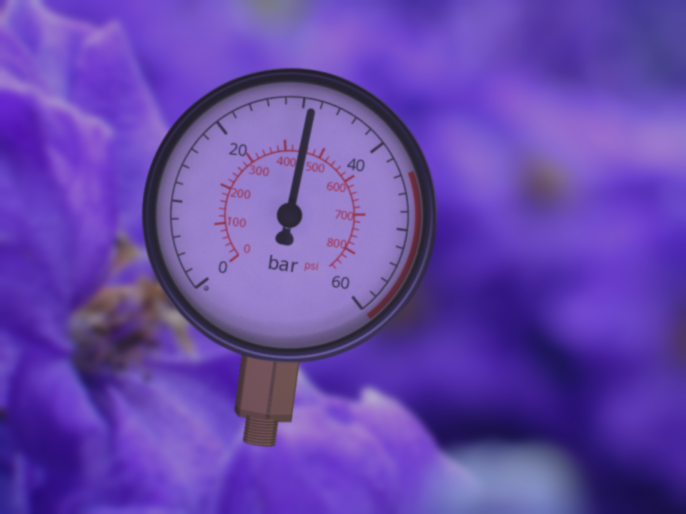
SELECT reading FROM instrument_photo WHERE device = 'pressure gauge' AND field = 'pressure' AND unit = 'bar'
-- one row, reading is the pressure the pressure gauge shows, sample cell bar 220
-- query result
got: bar 31
